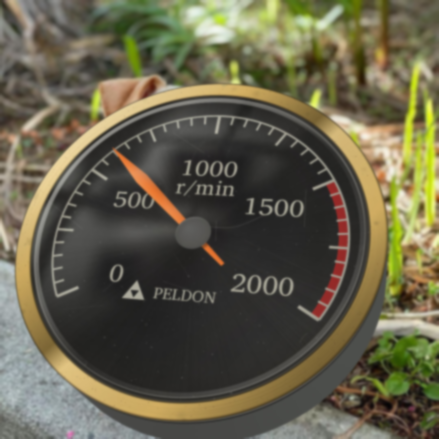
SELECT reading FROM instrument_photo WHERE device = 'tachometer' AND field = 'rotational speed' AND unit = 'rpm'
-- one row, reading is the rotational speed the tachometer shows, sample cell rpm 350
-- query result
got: rpm 600
